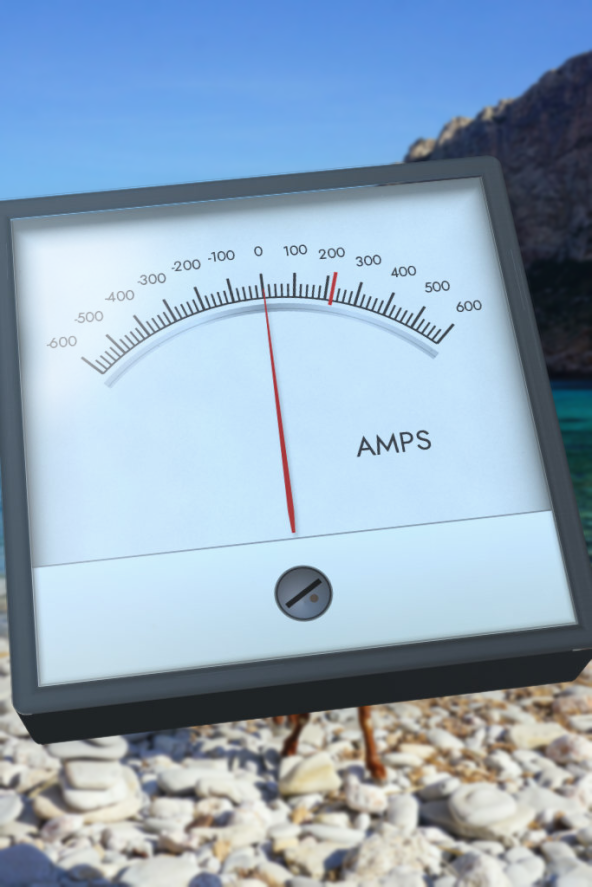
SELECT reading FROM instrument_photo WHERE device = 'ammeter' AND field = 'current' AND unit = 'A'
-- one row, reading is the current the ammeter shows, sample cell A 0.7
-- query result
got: A 0
